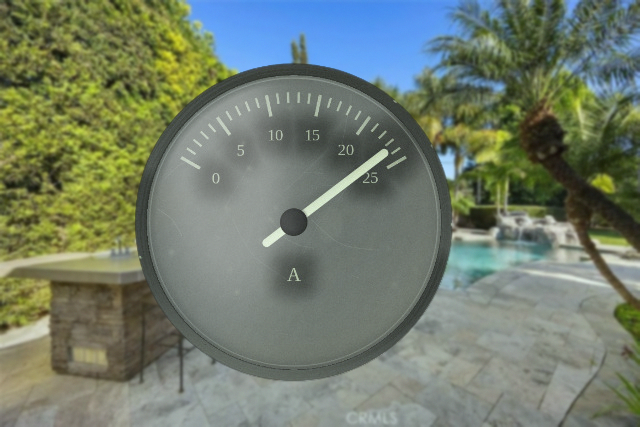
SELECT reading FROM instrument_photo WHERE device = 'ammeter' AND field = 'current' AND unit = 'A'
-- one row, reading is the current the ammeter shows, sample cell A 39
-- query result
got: A 23.5
